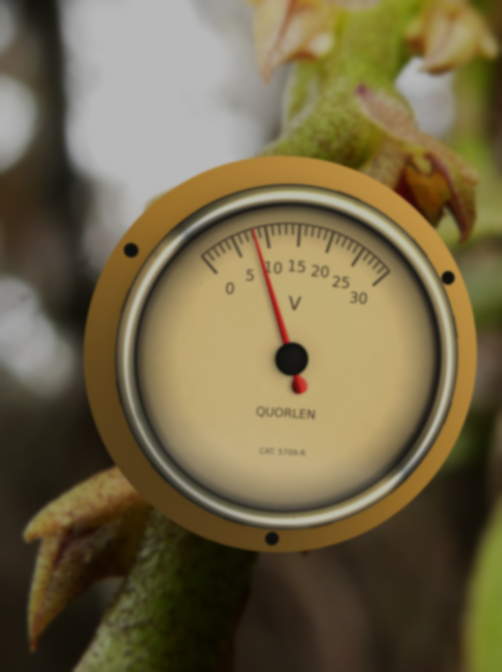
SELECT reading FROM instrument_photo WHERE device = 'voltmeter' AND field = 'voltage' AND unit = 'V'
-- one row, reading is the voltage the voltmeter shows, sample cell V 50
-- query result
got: V 8
